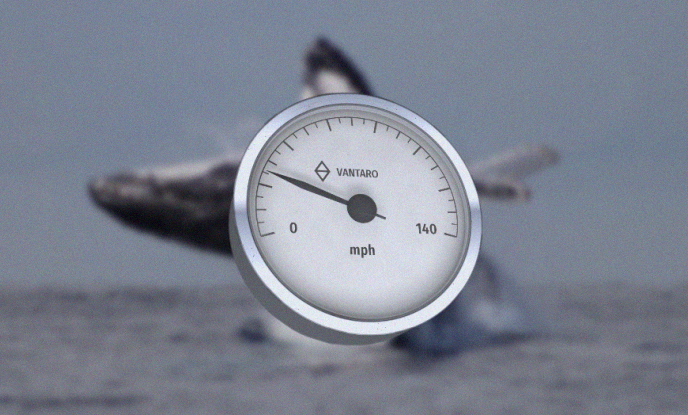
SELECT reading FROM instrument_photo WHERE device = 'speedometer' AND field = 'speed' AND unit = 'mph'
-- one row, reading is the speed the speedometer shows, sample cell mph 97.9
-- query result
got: mph 25
